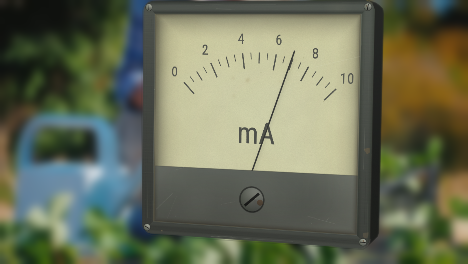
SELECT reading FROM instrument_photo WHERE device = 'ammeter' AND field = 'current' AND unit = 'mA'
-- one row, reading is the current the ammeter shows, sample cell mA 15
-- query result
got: mA 7
